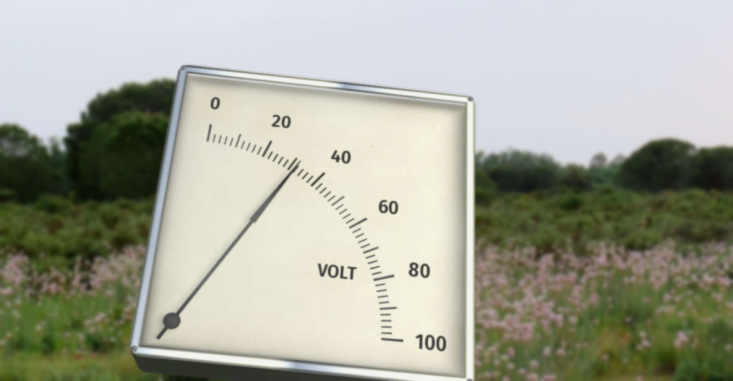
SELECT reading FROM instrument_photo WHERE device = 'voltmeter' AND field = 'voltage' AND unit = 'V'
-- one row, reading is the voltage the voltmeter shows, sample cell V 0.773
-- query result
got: V 32
